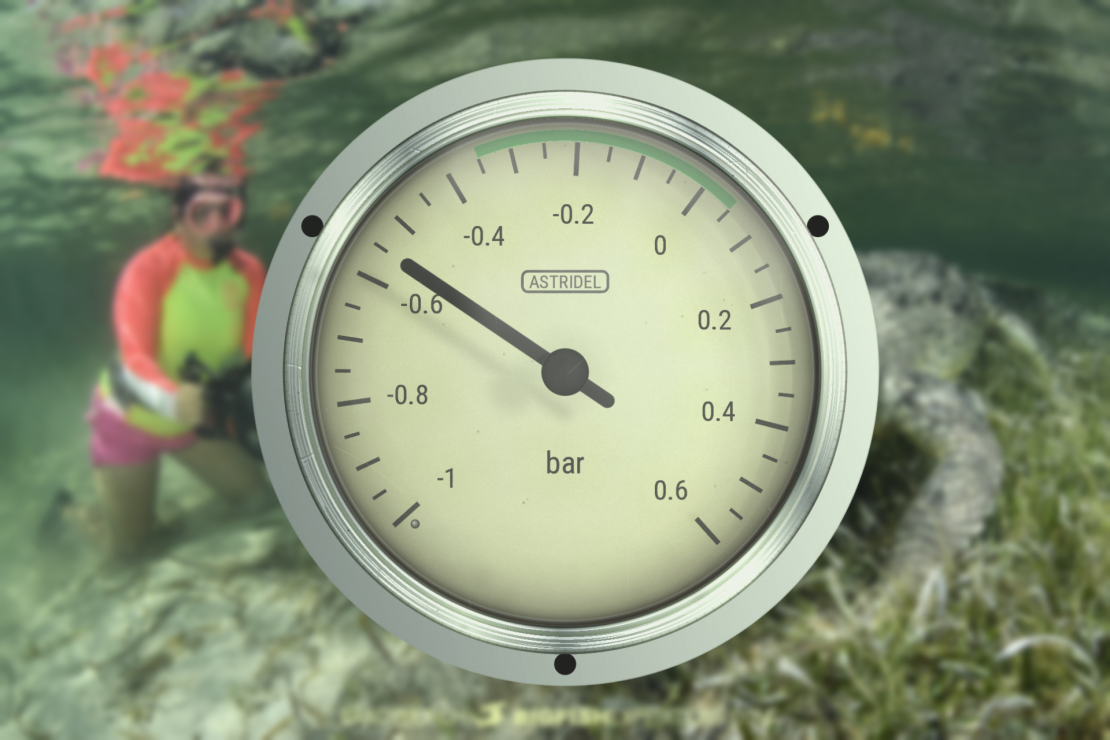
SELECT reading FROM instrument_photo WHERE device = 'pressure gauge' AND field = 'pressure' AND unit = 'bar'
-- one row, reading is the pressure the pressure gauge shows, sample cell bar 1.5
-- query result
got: bar -0.55
